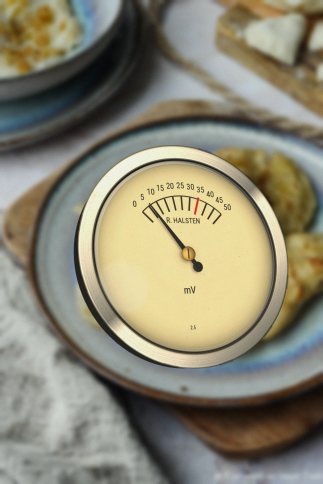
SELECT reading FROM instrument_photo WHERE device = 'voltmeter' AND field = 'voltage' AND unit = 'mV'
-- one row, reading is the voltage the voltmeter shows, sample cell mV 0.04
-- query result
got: mV 5
